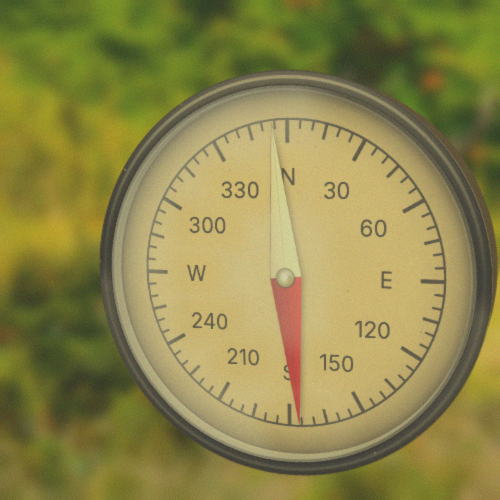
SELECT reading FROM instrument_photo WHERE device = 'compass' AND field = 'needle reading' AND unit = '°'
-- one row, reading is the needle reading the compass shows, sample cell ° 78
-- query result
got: ° 175
